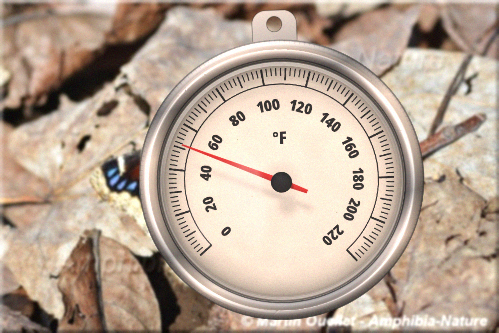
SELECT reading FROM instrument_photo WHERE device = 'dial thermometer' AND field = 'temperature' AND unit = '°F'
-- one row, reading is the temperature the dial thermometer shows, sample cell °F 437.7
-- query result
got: °F 52
